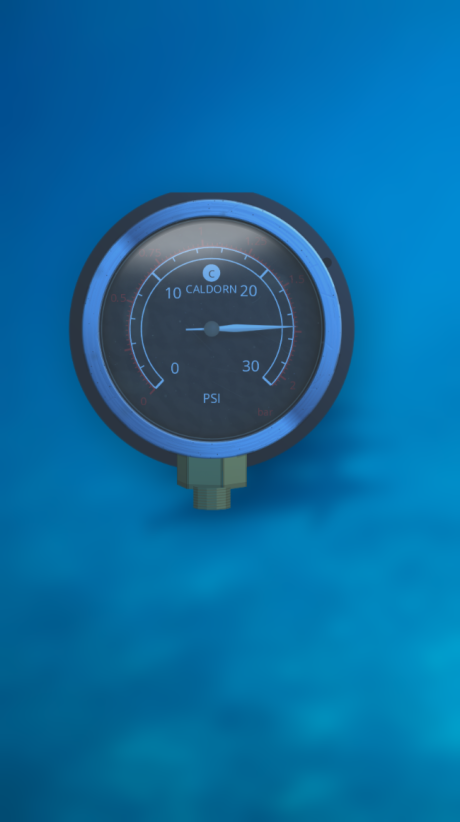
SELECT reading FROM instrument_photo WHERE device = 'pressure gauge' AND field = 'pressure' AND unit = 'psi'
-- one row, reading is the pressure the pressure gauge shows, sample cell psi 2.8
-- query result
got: psi 25
